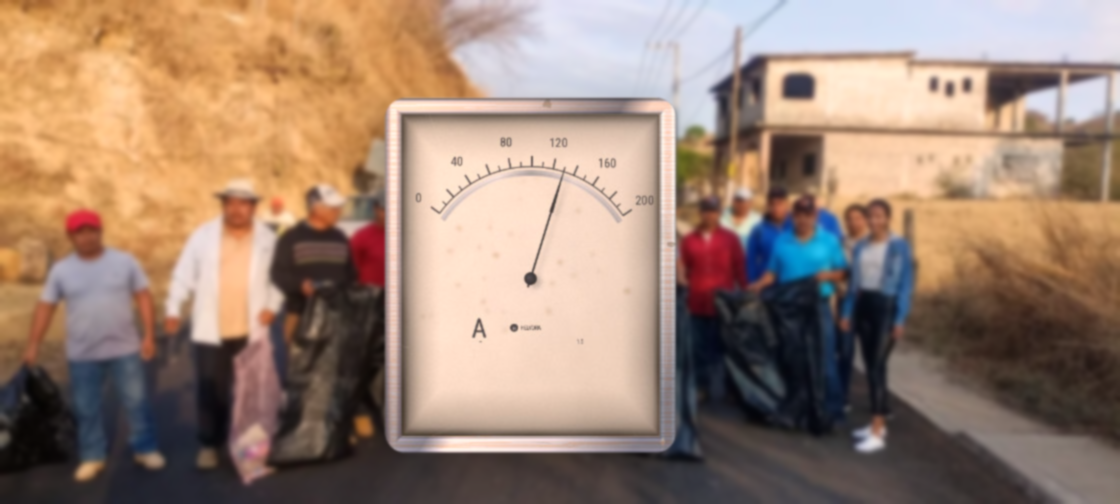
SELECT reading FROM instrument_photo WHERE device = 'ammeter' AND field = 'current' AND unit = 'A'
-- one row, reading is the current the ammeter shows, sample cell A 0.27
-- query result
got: A 130
